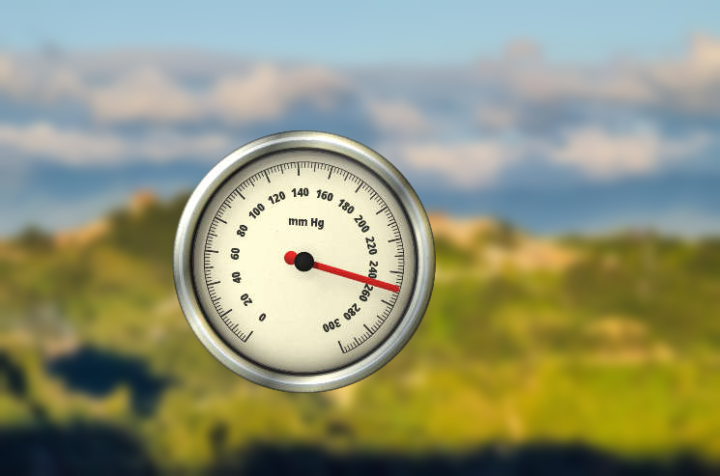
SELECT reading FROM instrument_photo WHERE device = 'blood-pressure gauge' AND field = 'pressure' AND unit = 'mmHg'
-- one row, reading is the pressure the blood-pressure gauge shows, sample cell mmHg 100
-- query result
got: mmHg 250
